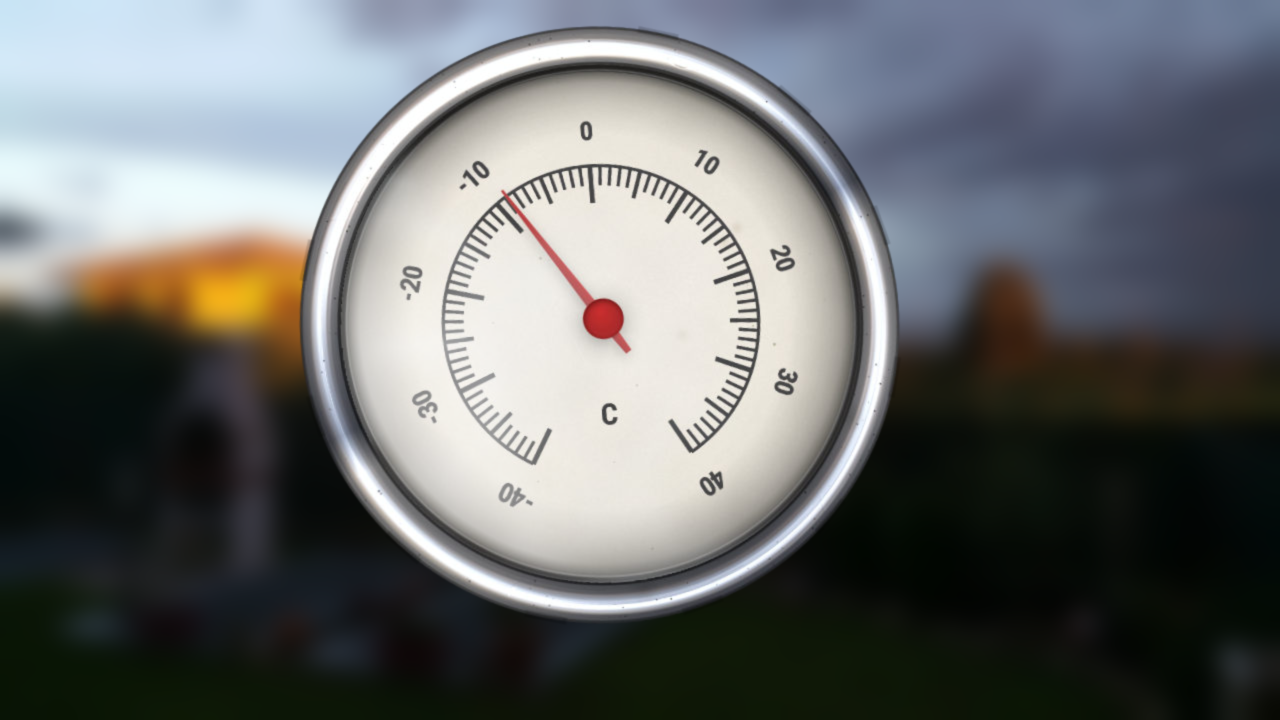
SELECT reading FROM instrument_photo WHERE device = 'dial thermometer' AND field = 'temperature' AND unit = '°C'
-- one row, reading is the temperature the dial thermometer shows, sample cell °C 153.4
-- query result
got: °C -9
